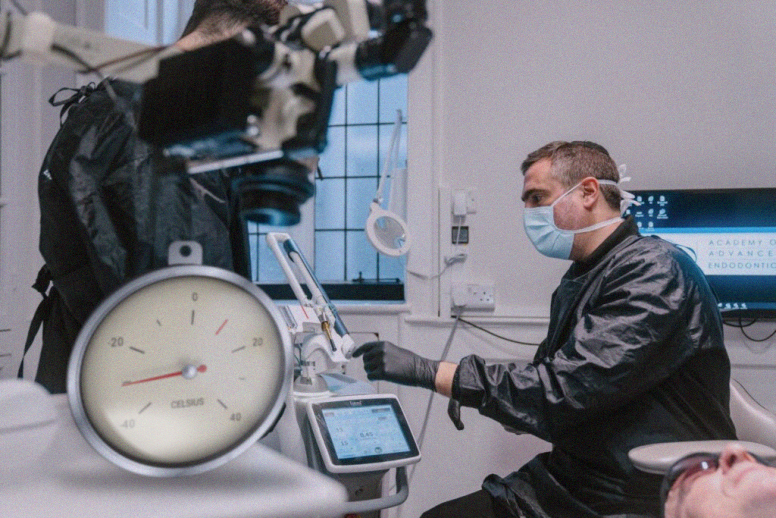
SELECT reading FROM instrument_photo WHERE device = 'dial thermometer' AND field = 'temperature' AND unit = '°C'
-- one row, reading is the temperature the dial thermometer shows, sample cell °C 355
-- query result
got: °C -30
